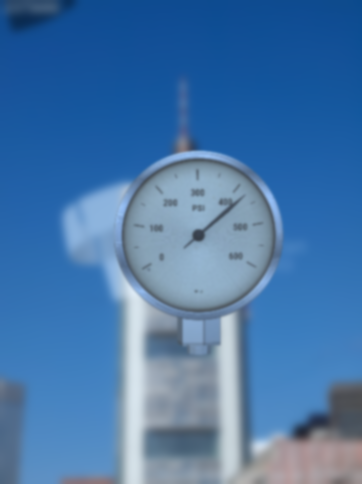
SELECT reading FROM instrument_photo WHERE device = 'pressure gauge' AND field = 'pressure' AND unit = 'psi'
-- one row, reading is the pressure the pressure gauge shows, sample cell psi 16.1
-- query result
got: psi 425
